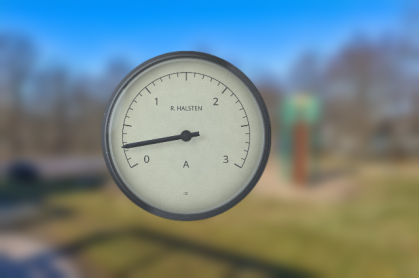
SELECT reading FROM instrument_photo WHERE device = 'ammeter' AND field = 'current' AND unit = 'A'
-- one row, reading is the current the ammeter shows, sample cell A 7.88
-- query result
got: A 0.25
